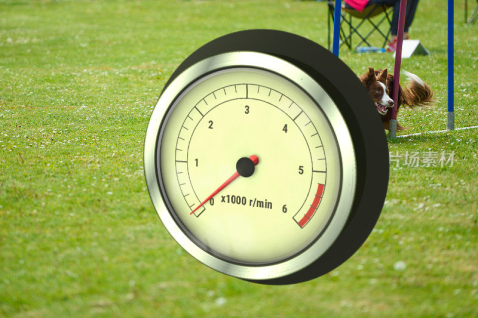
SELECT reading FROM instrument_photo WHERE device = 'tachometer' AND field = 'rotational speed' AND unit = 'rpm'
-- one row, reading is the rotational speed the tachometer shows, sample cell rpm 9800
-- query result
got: rpm 100
